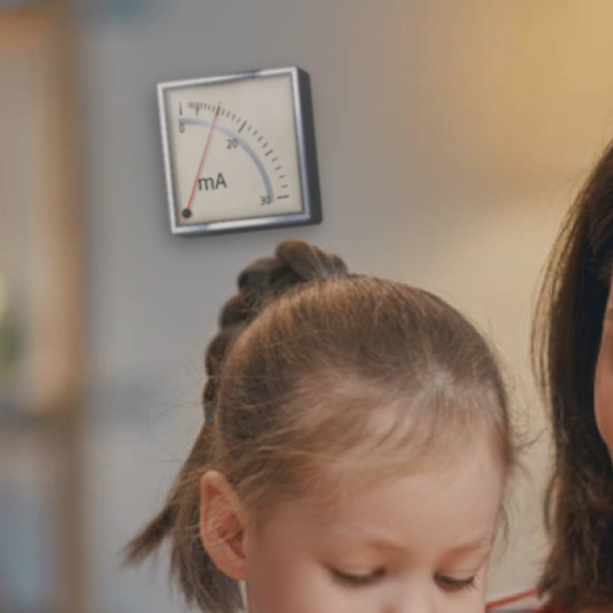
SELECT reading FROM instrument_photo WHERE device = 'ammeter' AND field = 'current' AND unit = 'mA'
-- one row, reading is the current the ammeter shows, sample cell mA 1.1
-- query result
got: mA 15
